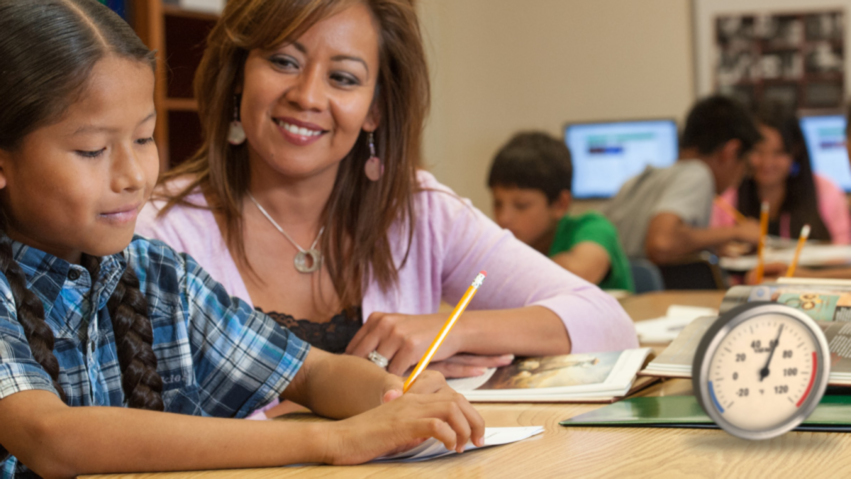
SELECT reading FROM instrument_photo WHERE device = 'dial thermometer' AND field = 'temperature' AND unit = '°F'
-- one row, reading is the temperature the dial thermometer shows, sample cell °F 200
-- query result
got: °F 60
